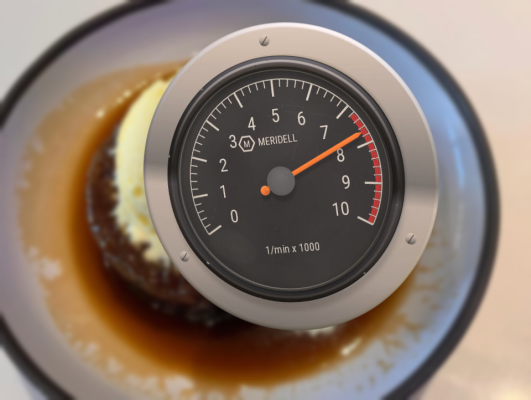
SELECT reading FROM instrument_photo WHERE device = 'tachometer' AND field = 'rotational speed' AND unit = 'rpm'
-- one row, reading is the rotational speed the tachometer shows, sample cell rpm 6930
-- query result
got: rpm 7700
